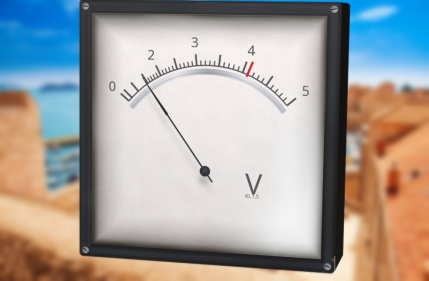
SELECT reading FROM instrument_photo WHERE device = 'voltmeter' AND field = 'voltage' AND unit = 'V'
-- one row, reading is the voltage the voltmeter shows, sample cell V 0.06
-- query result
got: V 1.5
